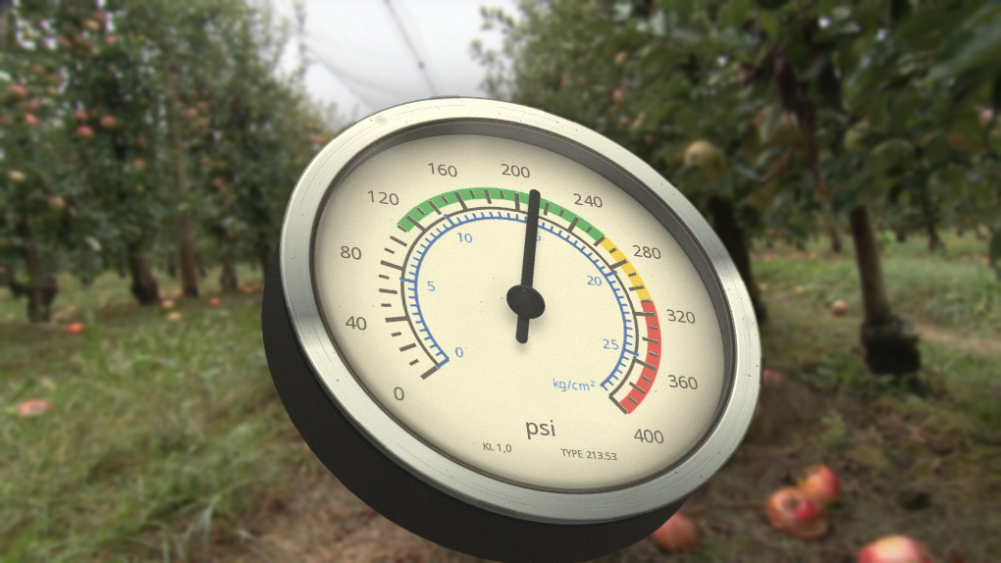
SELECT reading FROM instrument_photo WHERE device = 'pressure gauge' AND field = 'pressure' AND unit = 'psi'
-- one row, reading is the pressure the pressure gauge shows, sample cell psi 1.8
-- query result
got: psi 210
